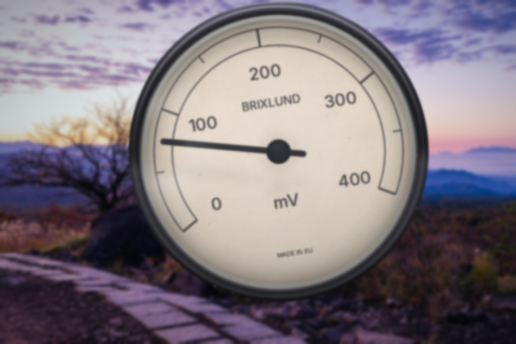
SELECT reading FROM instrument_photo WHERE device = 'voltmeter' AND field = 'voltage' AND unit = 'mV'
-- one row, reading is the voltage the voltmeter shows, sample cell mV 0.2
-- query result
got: mV 75
